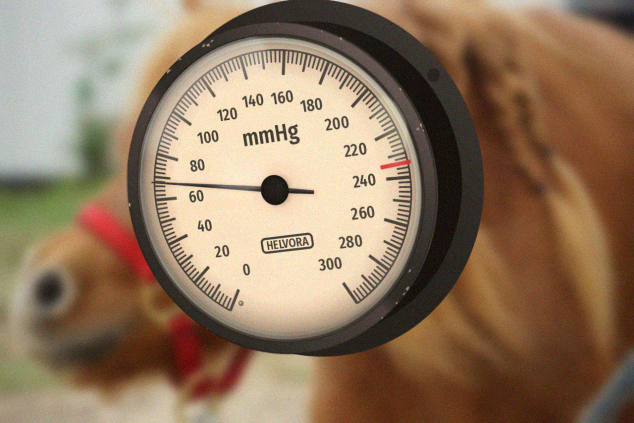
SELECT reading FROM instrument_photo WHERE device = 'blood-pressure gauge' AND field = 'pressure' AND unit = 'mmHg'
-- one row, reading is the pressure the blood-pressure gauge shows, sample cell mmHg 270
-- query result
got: mmHg 68
